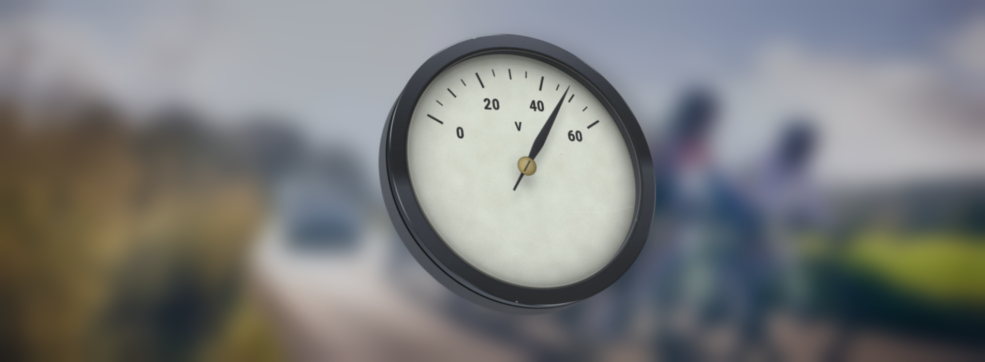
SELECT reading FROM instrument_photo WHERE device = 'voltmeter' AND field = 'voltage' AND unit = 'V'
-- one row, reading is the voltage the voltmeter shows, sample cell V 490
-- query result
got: V 47.5
